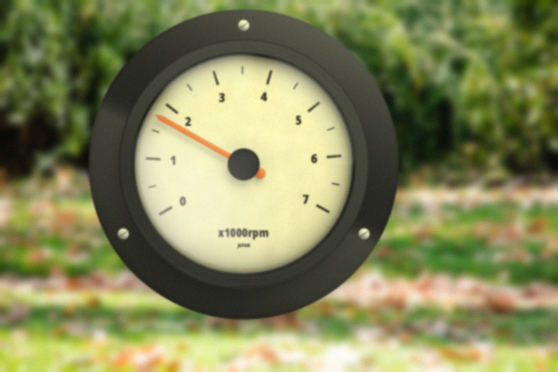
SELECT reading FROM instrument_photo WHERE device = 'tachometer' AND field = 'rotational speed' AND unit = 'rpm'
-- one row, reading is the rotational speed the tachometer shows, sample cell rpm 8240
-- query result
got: rpm 1750
